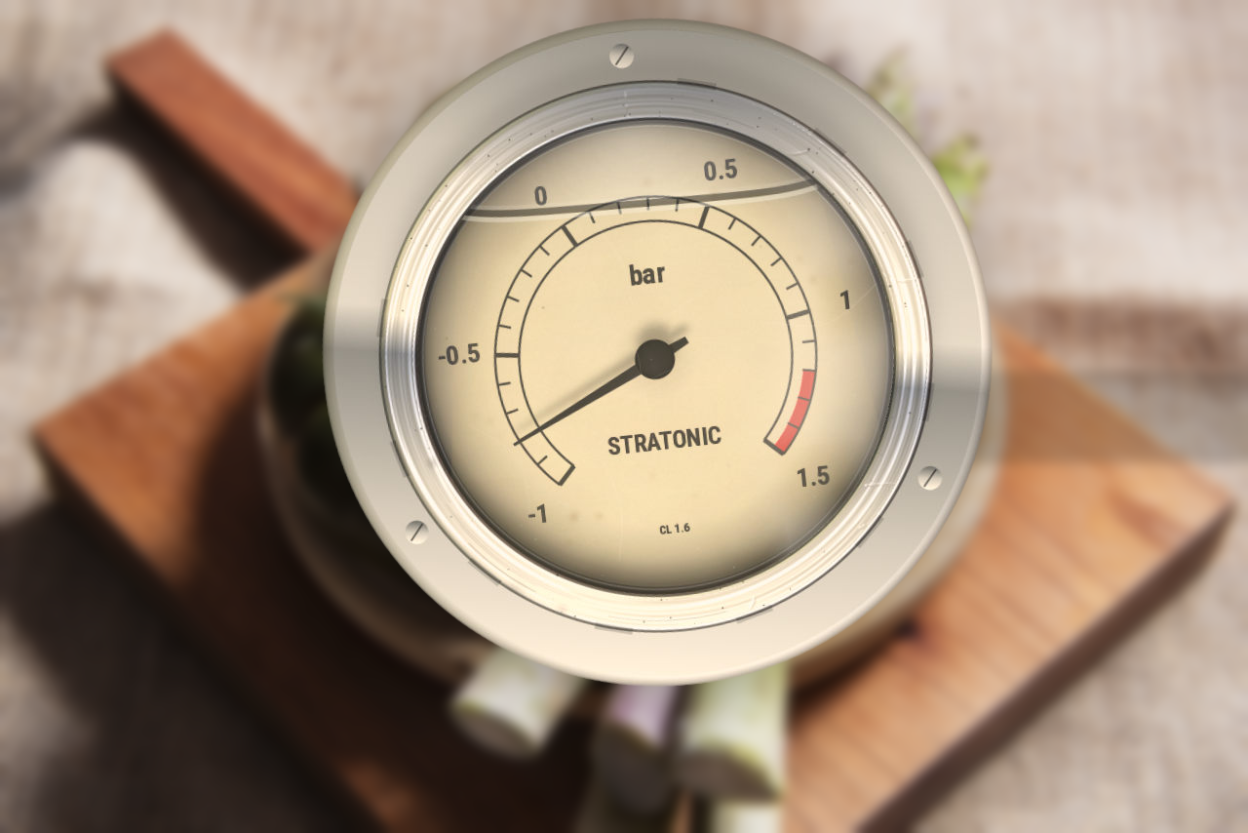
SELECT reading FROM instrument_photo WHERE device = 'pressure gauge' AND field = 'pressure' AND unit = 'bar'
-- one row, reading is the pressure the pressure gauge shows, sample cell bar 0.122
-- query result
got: bar -0.8
